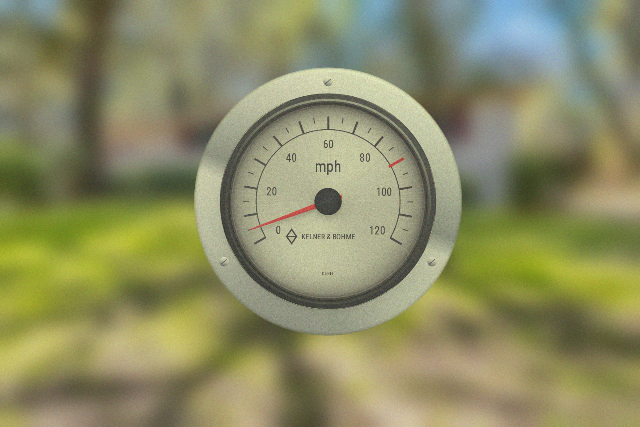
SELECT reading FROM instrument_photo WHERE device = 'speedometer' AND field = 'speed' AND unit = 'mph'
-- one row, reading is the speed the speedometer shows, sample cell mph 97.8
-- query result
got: mph 5
